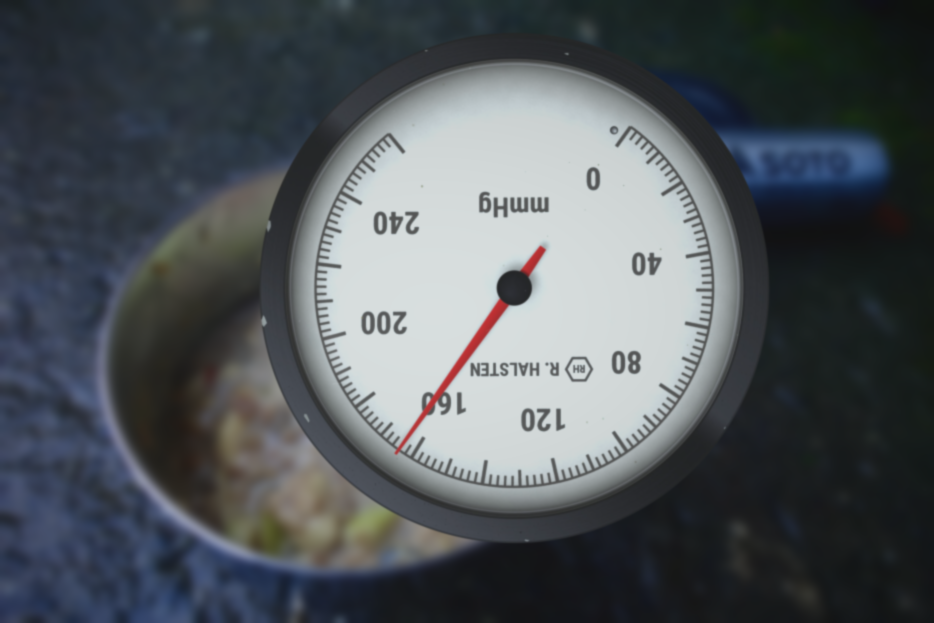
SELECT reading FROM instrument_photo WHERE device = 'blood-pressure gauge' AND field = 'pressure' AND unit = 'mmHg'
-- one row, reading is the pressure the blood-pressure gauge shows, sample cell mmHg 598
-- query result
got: mmHg 164
